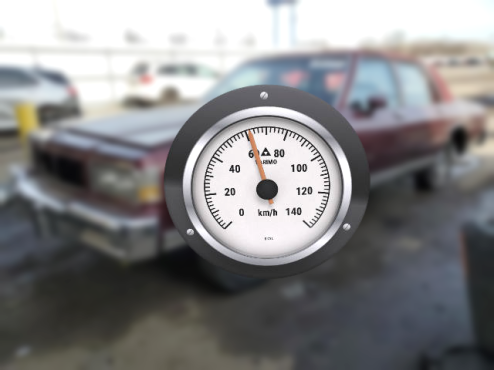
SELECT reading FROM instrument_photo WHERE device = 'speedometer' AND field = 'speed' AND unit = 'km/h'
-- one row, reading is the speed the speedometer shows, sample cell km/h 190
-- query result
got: km/h 62
